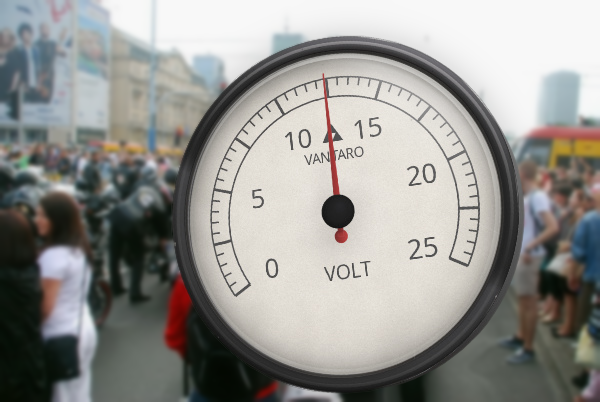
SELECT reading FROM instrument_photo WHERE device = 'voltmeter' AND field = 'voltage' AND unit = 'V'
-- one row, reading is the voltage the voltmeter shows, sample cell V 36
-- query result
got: V 12.5
